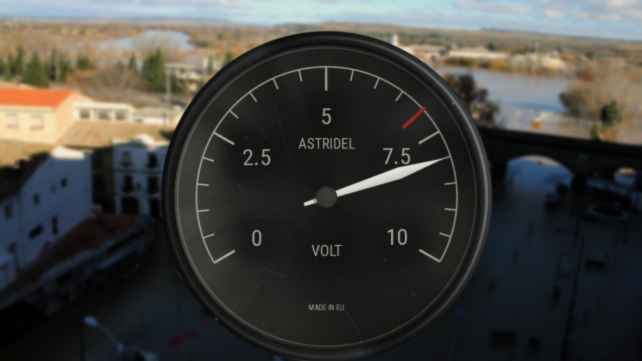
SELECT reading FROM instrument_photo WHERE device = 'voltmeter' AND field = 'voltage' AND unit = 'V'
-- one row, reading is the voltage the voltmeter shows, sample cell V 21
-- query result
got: V 8
